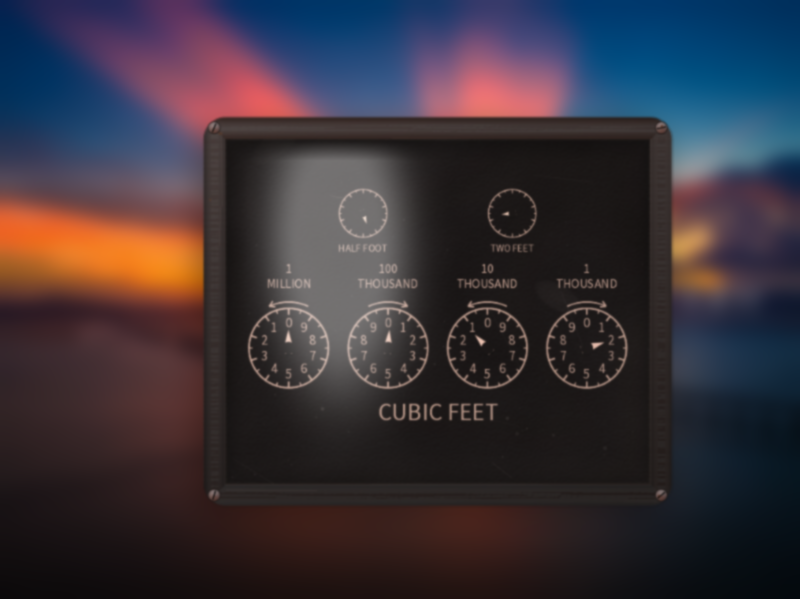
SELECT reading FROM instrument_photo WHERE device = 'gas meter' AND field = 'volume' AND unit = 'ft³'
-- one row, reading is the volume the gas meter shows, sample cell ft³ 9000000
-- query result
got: ft³ 1200
